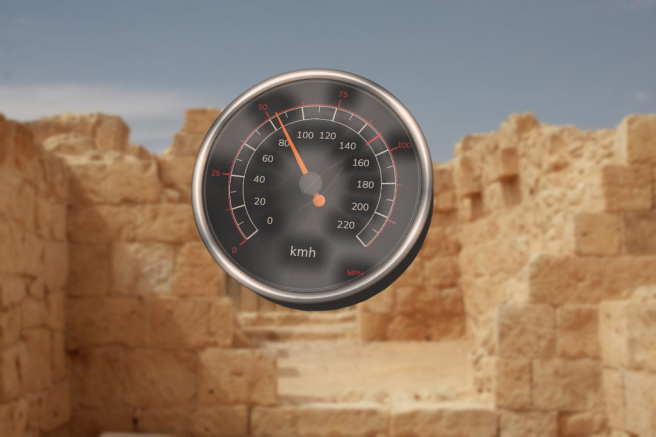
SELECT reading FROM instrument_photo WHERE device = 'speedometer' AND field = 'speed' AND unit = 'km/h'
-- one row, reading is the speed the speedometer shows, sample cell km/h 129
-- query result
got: km/h 85
